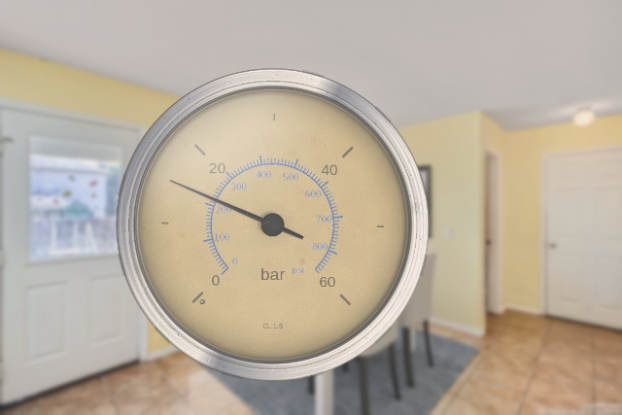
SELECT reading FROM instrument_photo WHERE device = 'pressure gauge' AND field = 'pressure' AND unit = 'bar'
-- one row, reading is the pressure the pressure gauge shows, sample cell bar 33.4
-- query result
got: bar 15
